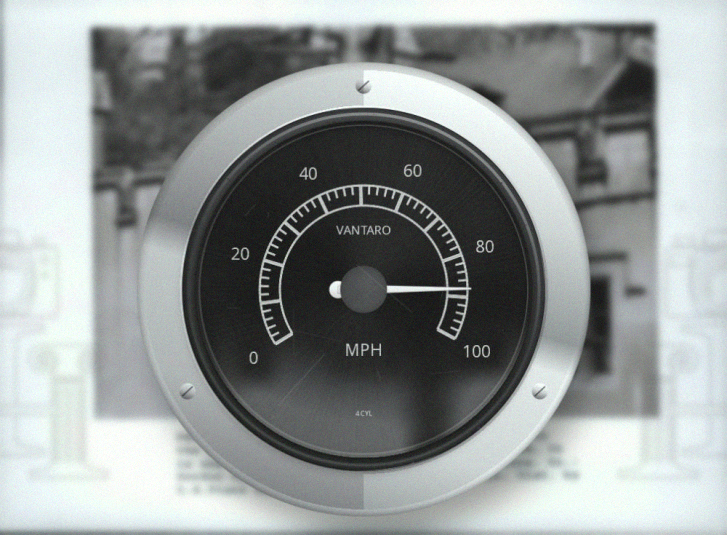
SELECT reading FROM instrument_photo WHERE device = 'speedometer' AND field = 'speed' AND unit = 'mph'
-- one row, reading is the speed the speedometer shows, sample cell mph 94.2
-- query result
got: mph 88
